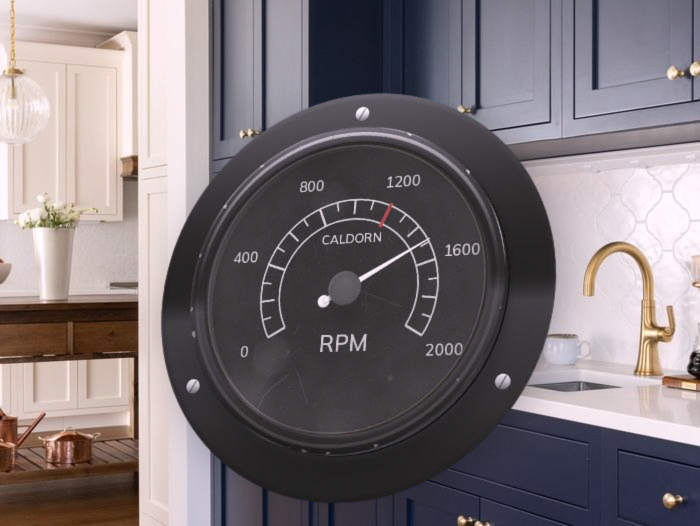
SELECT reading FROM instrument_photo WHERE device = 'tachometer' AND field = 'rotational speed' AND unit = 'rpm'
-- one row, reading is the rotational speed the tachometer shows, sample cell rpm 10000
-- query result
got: rpm 1500
